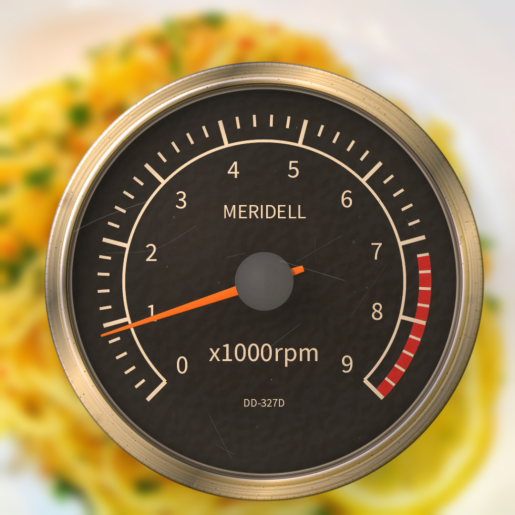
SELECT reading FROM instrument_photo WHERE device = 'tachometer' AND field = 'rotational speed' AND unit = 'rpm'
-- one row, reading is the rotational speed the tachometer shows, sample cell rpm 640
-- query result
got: rpm 900
